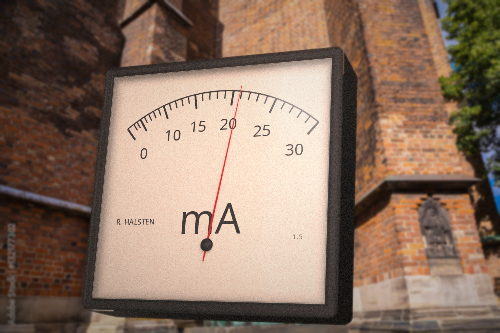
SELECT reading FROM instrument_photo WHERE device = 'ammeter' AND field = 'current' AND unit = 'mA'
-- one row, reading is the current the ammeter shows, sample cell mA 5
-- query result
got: mA 21
